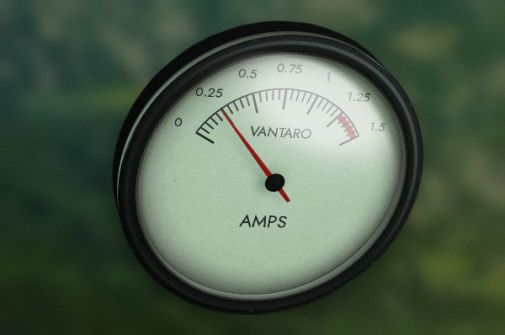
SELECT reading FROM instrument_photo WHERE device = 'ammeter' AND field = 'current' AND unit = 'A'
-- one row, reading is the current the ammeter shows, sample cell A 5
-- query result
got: A 0.25
